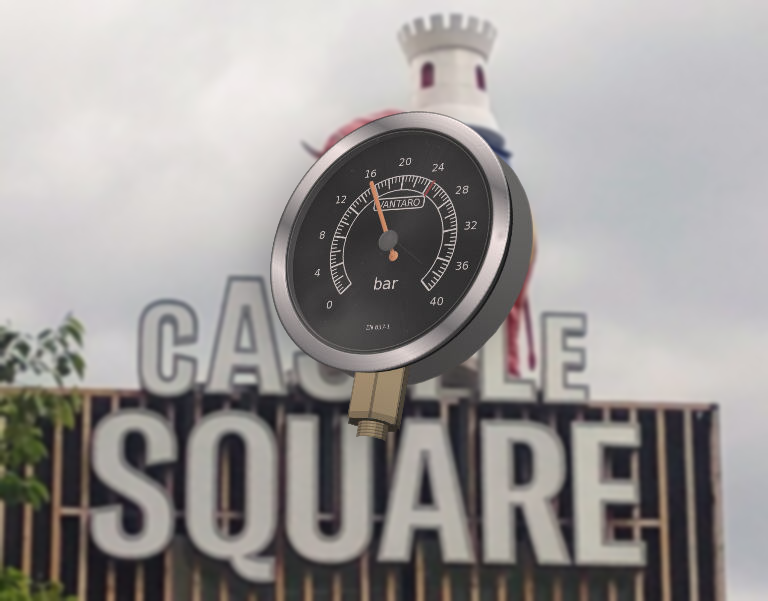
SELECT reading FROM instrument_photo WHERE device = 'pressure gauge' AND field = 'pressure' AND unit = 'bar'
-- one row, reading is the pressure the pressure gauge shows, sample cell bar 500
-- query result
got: bar 16
